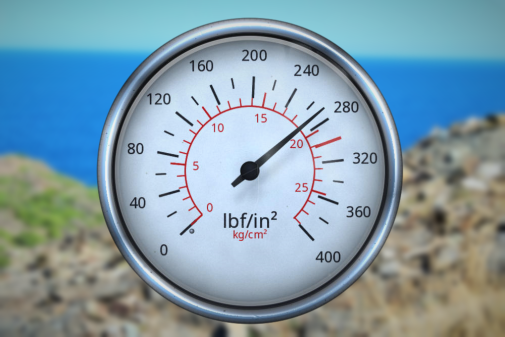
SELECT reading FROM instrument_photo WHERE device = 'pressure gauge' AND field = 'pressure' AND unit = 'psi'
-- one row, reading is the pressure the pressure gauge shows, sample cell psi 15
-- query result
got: psi 270
